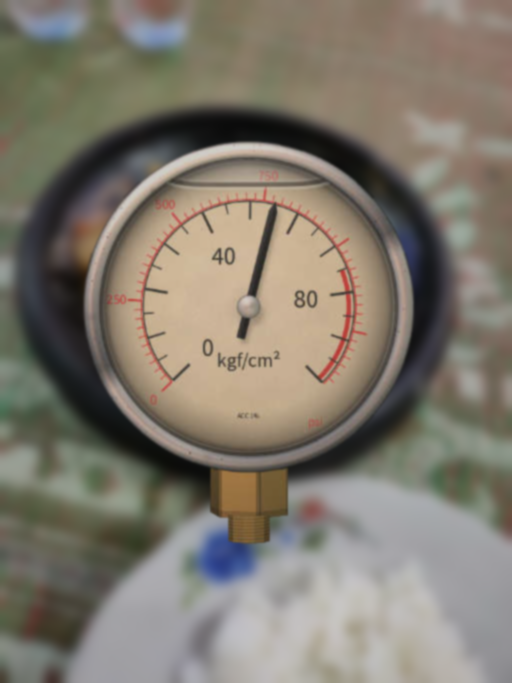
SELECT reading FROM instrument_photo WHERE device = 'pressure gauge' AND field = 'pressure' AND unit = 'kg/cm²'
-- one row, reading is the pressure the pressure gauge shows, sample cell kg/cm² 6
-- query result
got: kg/cm² 55
